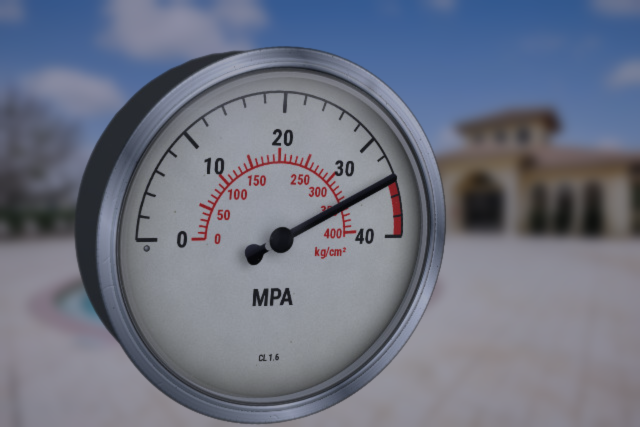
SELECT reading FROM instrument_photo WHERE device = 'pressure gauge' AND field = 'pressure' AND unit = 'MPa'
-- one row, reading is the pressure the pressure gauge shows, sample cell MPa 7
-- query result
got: MPa 34
